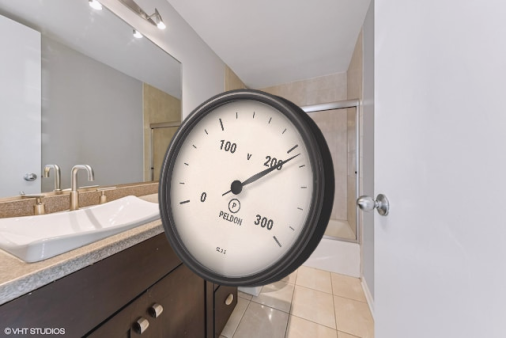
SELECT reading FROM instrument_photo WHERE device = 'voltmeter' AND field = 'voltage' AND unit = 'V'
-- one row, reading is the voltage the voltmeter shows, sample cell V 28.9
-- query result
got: V 210
